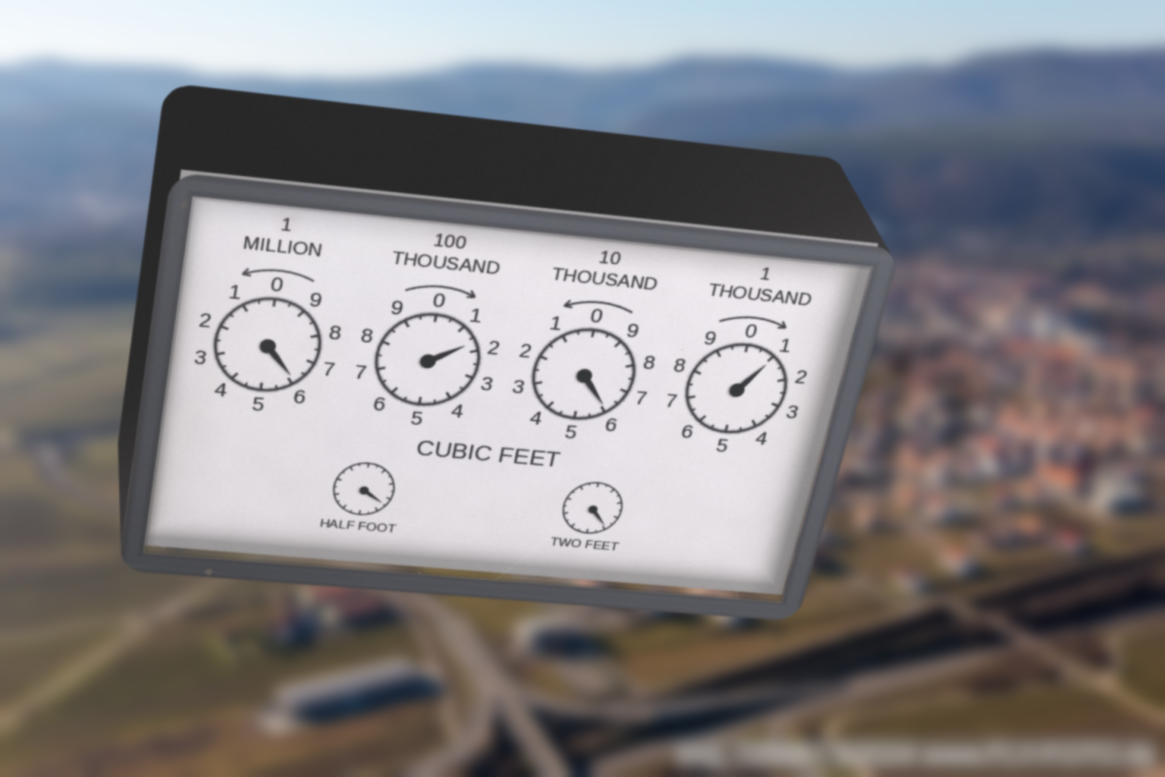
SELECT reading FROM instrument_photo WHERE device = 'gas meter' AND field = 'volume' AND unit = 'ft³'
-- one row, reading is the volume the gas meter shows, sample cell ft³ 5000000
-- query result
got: ft³ 616100
